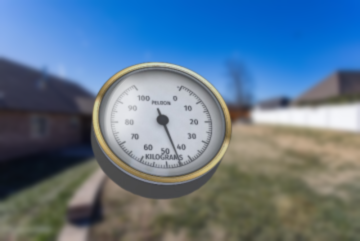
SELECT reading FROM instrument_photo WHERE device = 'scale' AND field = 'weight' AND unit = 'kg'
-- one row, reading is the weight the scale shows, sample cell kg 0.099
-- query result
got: kg 45
